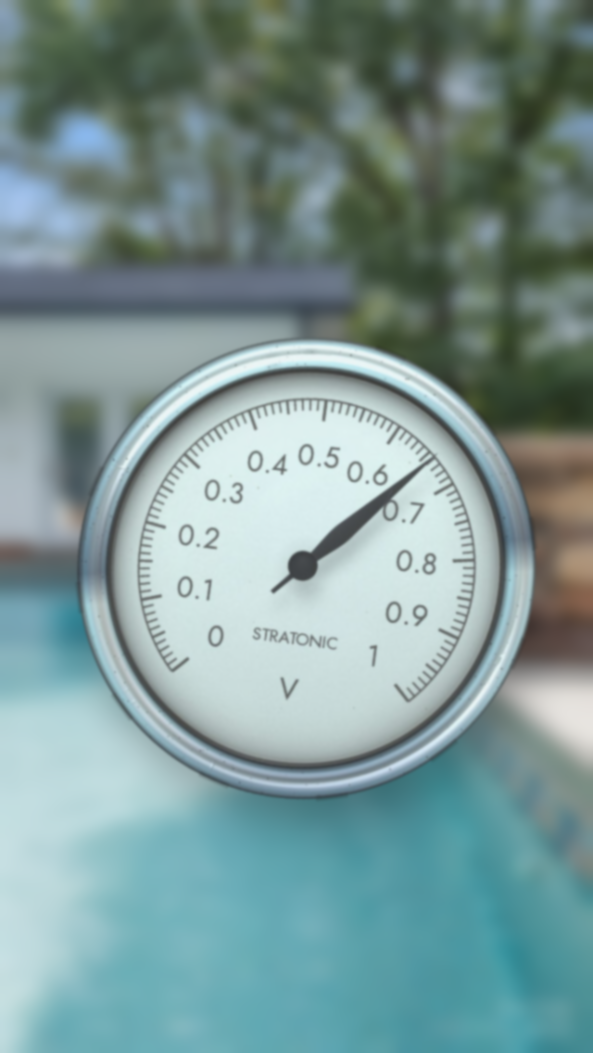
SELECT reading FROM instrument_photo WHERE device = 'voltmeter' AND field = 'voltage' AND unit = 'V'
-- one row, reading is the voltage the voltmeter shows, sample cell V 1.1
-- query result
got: V 0.66
